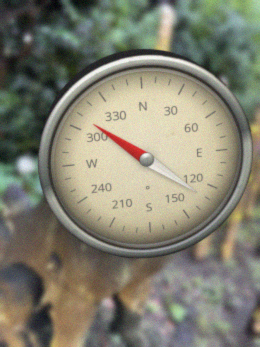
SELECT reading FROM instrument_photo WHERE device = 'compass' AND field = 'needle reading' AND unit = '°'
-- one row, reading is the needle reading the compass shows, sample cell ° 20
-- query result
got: ° 310
